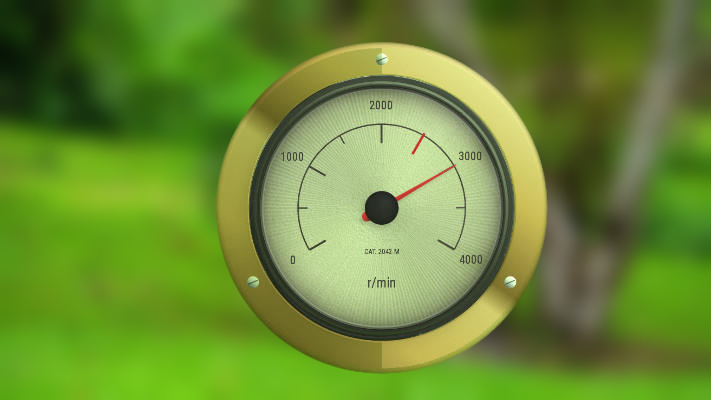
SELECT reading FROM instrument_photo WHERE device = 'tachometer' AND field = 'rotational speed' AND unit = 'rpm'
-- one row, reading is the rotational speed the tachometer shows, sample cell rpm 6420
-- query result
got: rpm 3000
